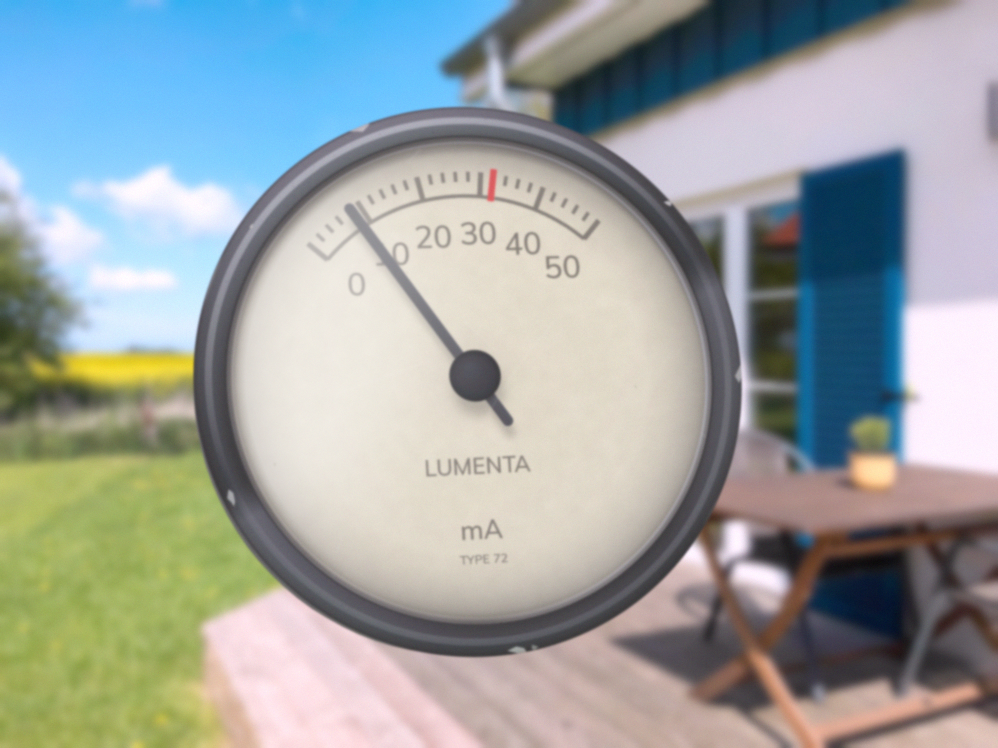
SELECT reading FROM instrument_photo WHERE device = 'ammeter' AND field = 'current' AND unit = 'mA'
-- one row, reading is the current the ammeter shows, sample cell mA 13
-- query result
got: mA 8
